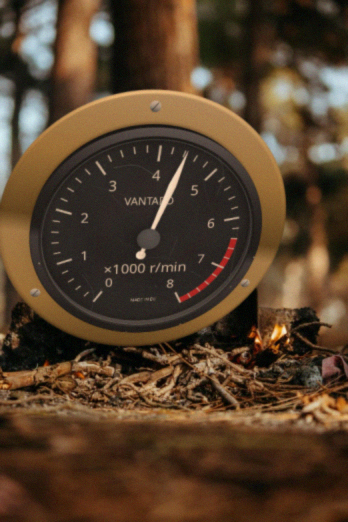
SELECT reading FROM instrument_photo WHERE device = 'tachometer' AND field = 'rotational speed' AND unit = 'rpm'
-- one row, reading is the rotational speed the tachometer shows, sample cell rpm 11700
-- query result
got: rpm 4400
